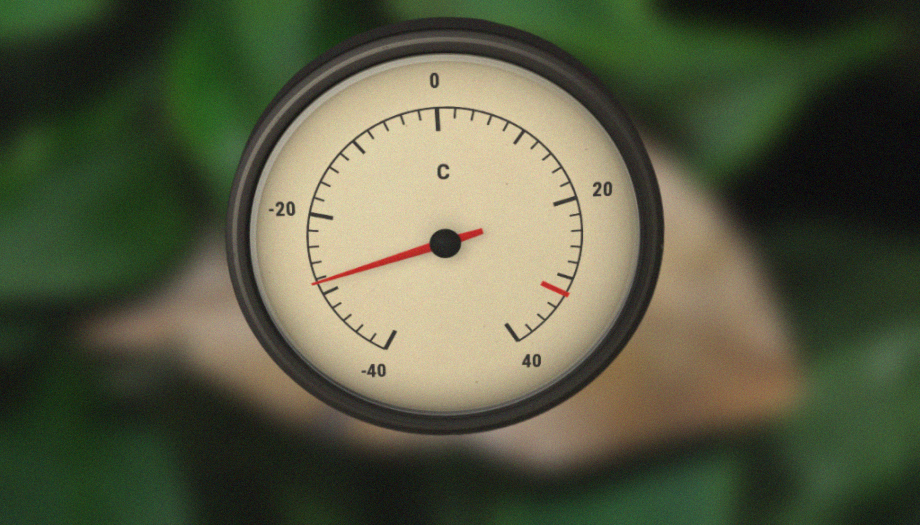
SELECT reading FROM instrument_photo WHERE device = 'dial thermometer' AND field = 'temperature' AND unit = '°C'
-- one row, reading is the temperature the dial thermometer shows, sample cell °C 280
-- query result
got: °C -28
